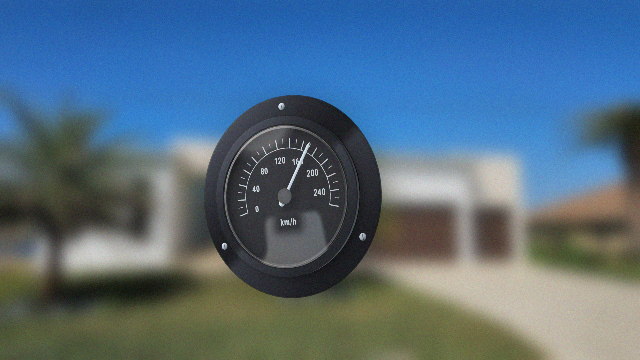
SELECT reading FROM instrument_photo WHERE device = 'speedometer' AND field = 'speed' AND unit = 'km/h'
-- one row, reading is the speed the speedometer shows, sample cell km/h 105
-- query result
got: km/h 170
